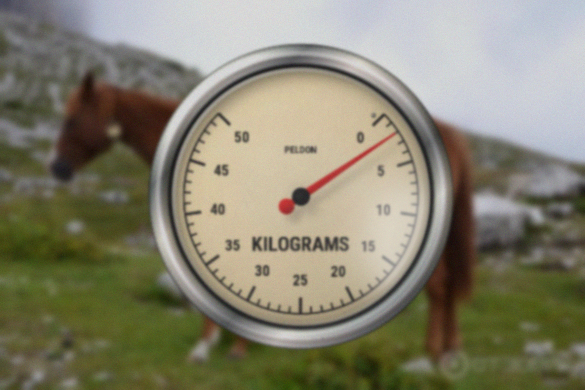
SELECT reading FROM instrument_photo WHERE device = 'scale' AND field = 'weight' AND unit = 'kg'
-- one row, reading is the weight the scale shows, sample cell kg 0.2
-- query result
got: kg 2
